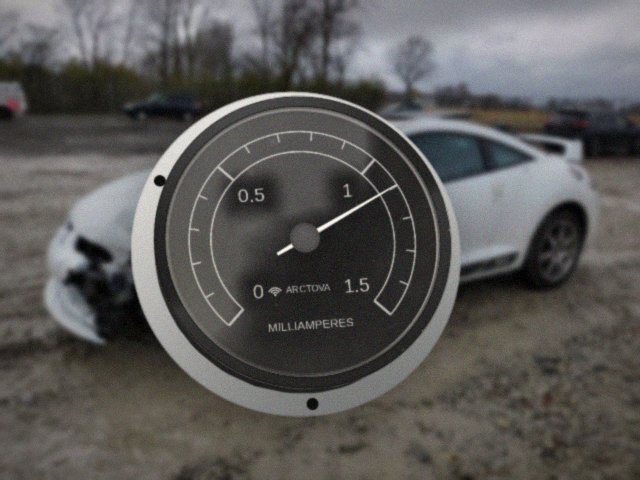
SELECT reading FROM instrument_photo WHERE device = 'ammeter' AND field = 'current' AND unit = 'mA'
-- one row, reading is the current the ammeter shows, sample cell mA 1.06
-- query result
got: mA 1.1
